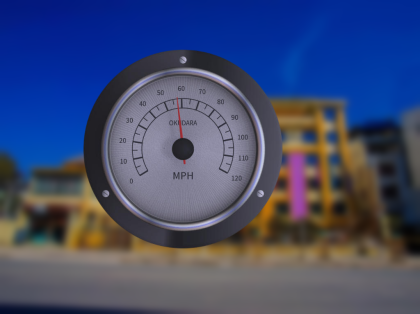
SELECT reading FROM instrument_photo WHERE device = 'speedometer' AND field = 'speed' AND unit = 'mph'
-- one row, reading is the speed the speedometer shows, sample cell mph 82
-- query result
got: mph 57.5
